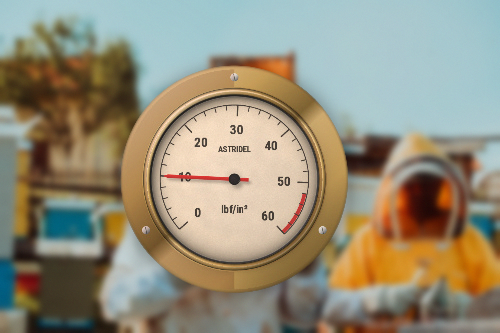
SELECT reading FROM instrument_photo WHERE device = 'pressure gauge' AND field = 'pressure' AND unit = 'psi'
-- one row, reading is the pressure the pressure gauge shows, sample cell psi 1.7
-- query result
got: psi 10
